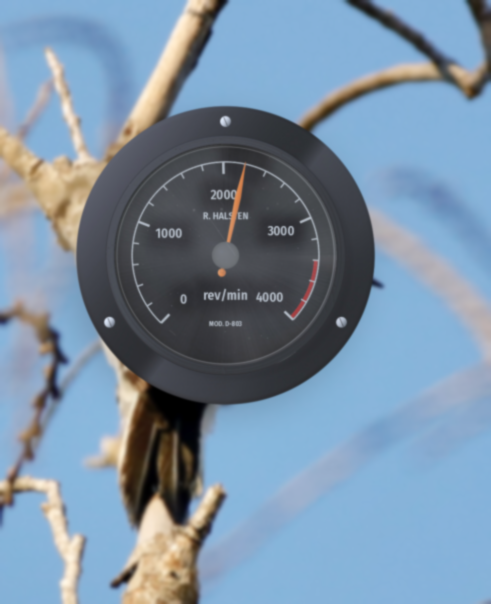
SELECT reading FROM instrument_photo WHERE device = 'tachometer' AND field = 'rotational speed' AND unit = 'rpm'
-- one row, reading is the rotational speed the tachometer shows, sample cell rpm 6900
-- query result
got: rpm 2200
